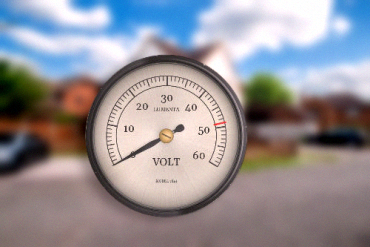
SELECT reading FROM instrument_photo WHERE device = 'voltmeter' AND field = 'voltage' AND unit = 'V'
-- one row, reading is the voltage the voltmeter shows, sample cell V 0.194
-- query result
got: V 0
